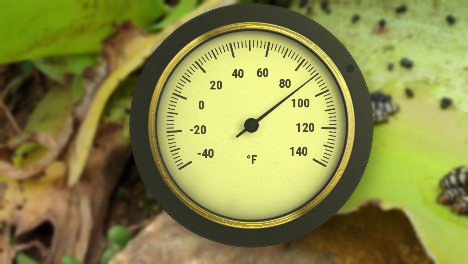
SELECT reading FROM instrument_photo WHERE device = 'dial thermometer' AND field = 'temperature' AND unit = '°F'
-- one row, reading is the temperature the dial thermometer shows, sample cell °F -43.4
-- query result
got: °F 90
